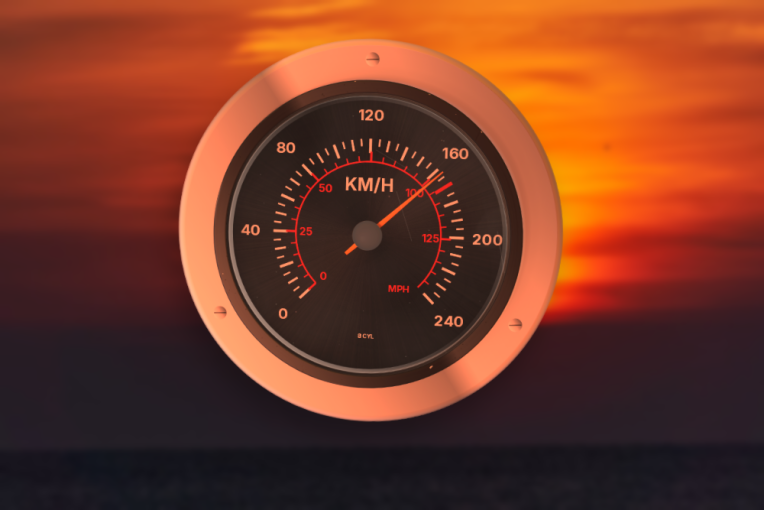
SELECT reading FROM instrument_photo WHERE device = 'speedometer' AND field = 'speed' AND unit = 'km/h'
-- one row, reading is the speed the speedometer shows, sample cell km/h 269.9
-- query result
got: km/h 162.5
